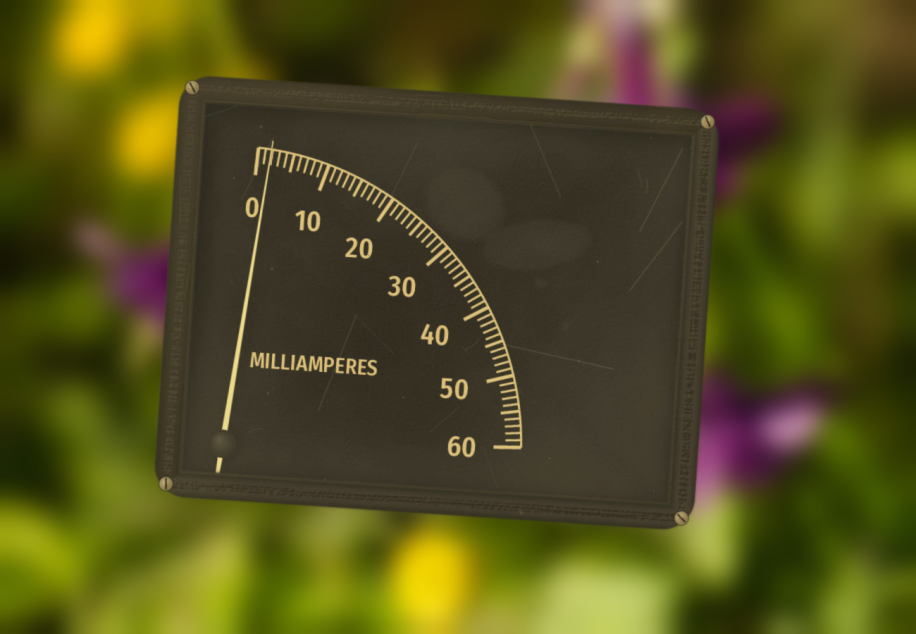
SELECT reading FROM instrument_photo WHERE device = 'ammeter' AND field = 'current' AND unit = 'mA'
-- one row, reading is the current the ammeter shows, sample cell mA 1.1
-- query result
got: mA 2
